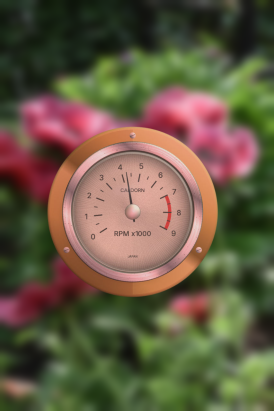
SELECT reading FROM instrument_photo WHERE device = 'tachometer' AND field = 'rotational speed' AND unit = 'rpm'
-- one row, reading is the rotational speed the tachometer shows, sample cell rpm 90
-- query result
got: rpm 4250
